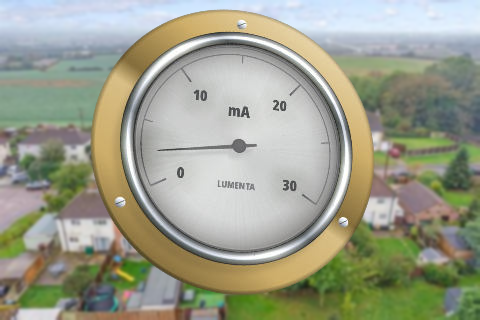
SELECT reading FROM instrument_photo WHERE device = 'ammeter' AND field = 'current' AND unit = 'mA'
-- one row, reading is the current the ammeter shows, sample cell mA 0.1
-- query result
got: mA 2.5
